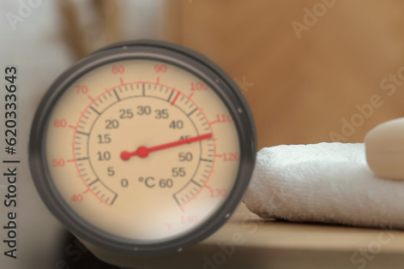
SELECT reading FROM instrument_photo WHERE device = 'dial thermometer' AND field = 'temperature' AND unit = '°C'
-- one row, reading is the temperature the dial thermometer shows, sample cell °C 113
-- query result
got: °C 45
